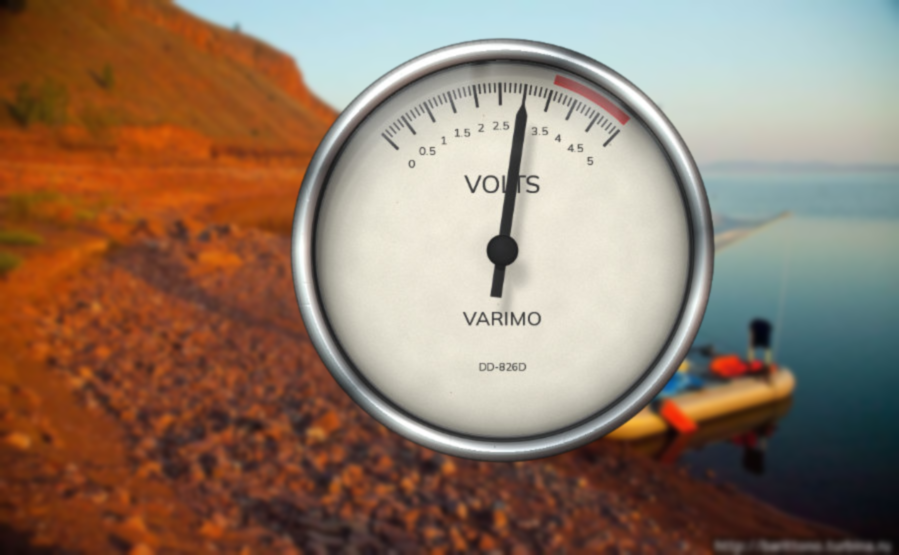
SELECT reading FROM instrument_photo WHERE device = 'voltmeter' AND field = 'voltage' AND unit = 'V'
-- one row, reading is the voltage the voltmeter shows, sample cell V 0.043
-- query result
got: V 3
